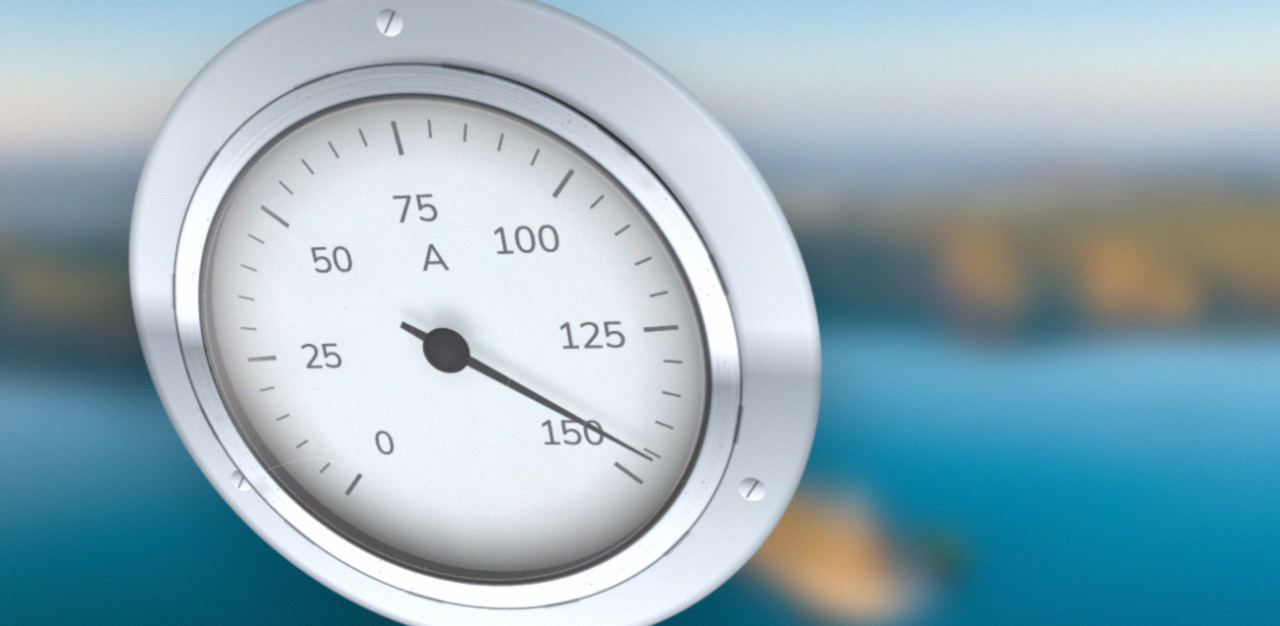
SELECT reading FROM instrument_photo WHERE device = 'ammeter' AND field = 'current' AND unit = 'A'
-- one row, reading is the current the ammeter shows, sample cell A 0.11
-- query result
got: A 145
